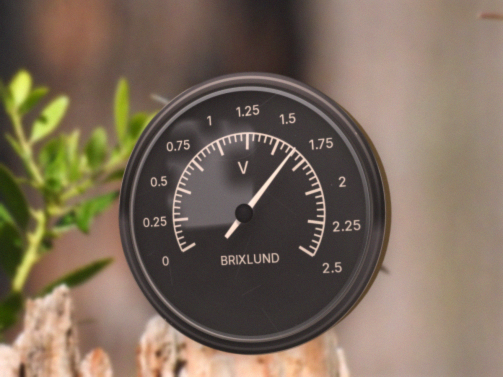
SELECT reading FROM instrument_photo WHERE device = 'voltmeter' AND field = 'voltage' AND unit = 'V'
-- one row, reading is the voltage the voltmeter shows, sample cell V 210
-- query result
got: V 1.65
